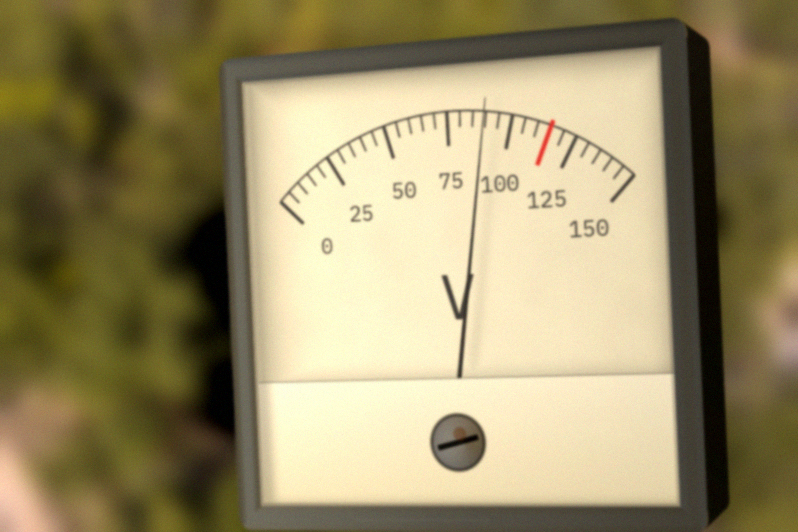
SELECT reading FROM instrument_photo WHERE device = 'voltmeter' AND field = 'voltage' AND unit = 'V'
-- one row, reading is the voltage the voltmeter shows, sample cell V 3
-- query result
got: V 90
